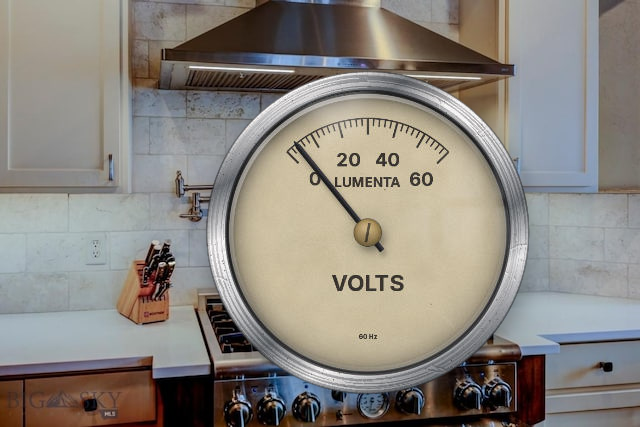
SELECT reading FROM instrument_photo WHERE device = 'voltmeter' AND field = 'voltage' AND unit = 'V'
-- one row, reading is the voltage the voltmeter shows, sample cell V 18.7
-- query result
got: V 4
